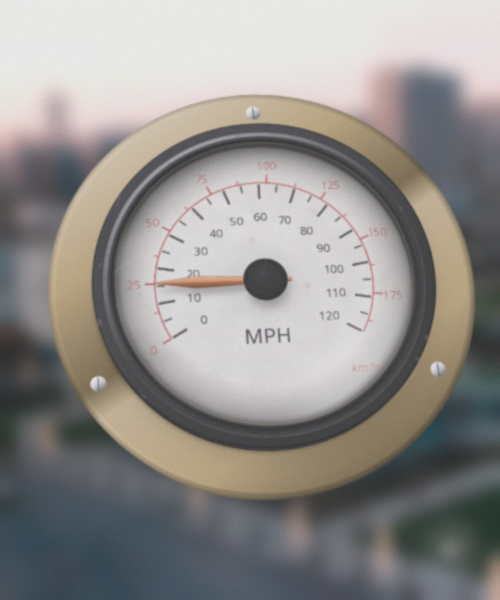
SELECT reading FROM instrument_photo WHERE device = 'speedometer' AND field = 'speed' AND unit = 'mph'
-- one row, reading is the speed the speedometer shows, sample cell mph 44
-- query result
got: mph 15
